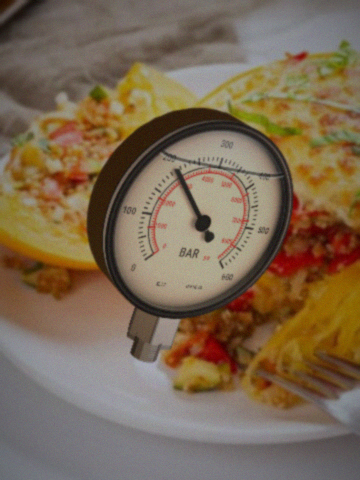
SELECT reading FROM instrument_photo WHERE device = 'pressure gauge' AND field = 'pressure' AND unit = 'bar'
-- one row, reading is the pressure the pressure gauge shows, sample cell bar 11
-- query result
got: bar 200
